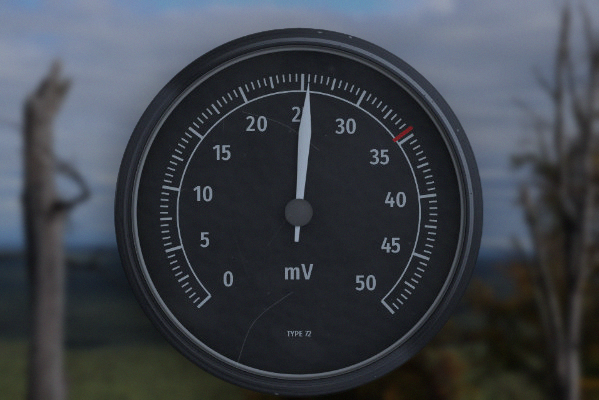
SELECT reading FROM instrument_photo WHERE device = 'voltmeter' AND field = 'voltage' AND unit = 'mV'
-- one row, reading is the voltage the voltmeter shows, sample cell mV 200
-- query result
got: mV 25.5
